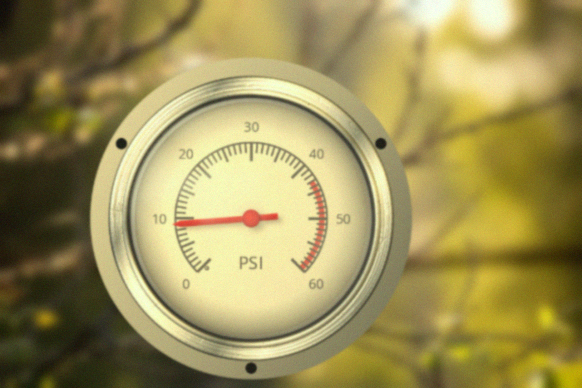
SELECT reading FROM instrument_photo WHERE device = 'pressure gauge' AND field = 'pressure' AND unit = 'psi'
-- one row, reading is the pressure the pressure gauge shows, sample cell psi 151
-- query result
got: psi 9
